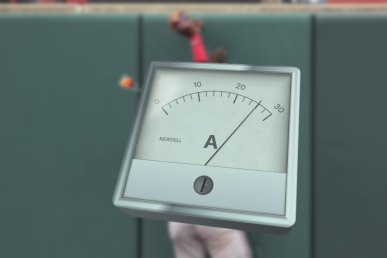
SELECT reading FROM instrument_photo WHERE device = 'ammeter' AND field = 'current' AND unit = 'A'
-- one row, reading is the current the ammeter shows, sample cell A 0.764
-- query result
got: A 26
